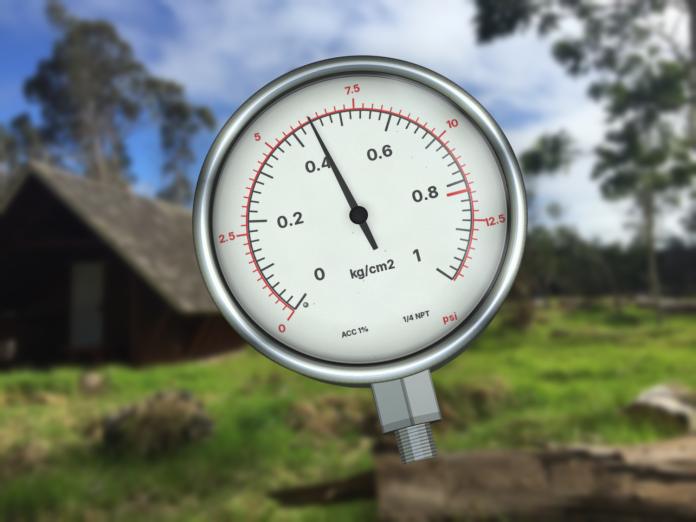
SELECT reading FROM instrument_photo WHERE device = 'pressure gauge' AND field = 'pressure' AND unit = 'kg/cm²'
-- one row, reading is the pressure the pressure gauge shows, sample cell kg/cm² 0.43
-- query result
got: kg/cm² 0.44
